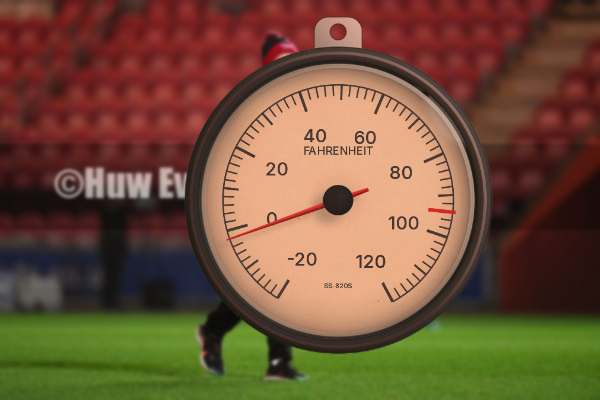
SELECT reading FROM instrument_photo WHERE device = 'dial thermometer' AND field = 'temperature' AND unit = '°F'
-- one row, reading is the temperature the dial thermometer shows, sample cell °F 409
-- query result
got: °F -2
